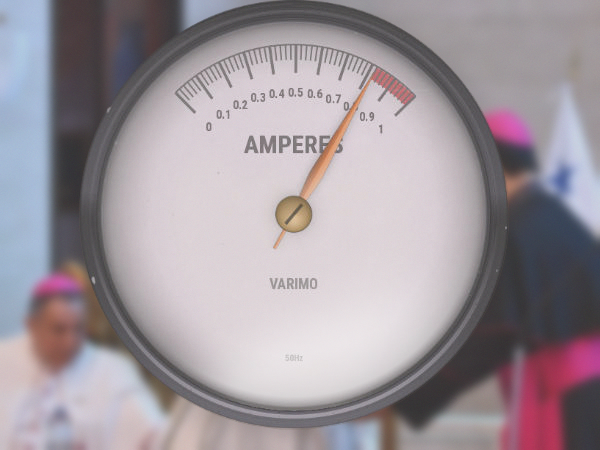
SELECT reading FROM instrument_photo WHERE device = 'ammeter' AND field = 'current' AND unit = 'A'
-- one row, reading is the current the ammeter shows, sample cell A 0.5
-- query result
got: A 0.82
